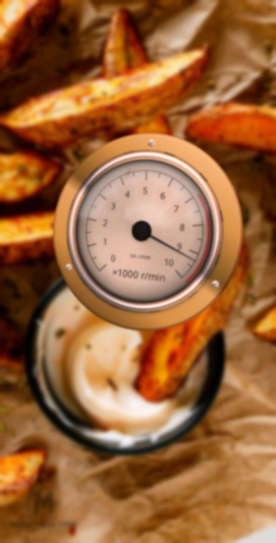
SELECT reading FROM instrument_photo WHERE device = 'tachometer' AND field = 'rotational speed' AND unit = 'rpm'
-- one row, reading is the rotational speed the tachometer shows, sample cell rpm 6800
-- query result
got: rpm 9250
